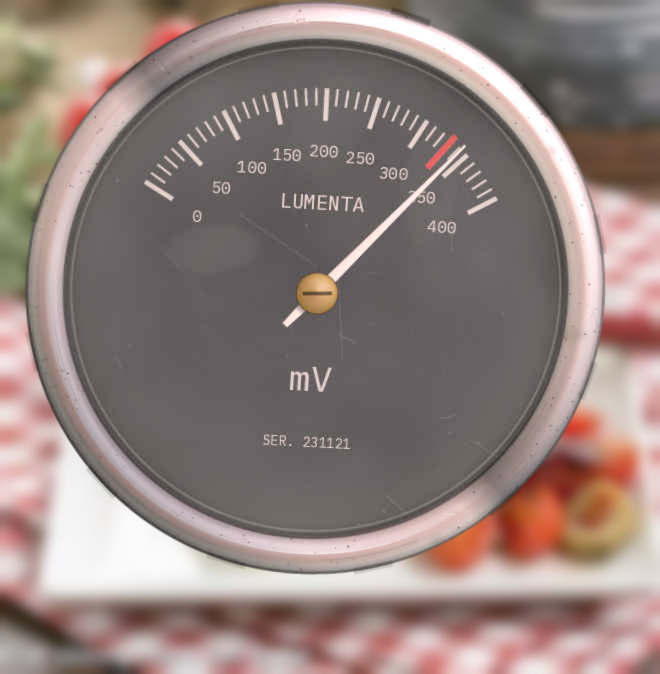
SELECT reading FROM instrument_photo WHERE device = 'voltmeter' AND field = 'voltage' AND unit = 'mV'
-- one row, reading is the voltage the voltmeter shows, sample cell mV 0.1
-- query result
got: mV 340
